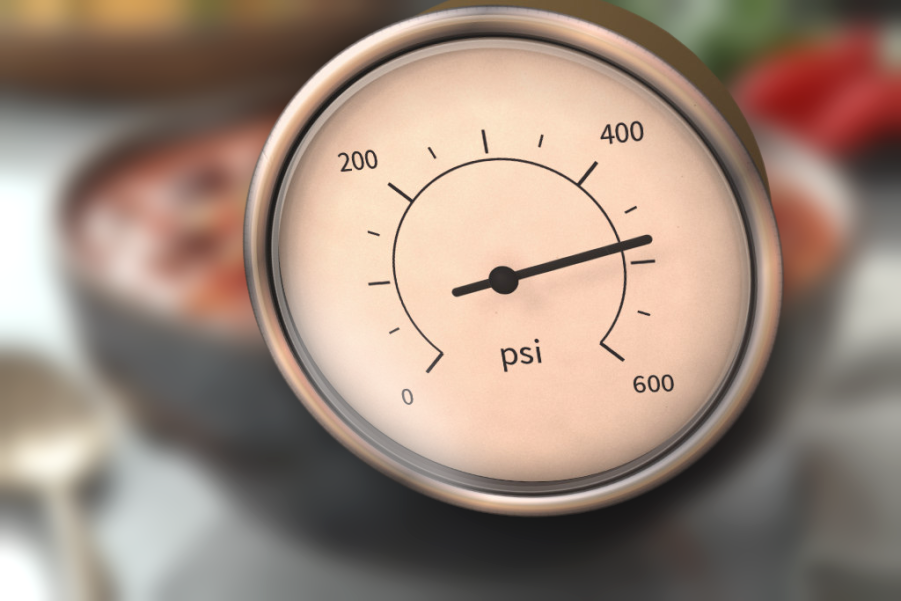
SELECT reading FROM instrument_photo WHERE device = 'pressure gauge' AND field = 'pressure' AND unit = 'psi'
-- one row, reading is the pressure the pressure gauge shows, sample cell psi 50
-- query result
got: psi 475
